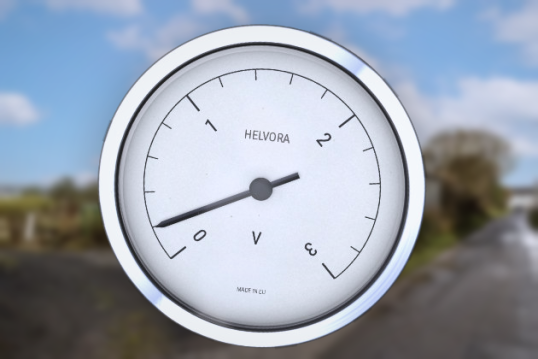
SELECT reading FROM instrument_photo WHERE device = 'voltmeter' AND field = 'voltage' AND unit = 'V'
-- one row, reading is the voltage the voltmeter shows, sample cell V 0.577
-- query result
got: V 0.2
